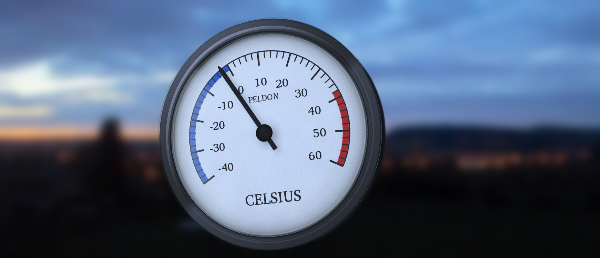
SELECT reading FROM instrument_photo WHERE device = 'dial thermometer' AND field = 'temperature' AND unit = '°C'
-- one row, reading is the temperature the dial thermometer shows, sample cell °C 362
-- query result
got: °C -2
